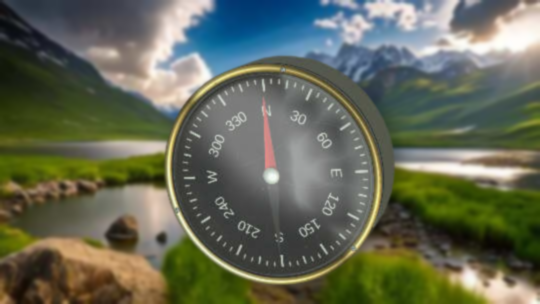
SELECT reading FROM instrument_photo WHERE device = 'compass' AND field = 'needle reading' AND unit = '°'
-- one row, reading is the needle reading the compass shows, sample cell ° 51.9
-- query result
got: ° 0
